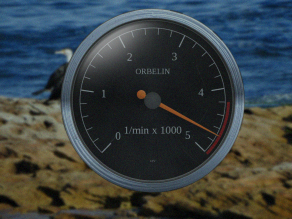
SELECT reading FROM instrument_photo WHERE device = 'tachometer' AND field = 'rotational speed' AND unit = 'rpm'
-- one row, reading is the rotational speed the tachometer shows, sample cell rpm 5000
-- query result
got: rpm 4700
